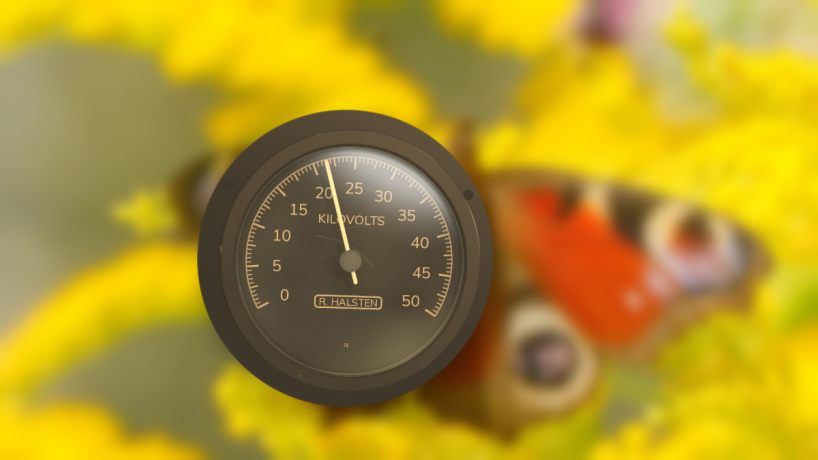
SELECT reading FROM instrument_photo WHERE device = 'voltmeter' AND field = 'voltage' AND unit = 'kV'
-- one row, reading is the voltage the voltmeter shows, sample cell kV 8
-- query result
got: kV 21.5
